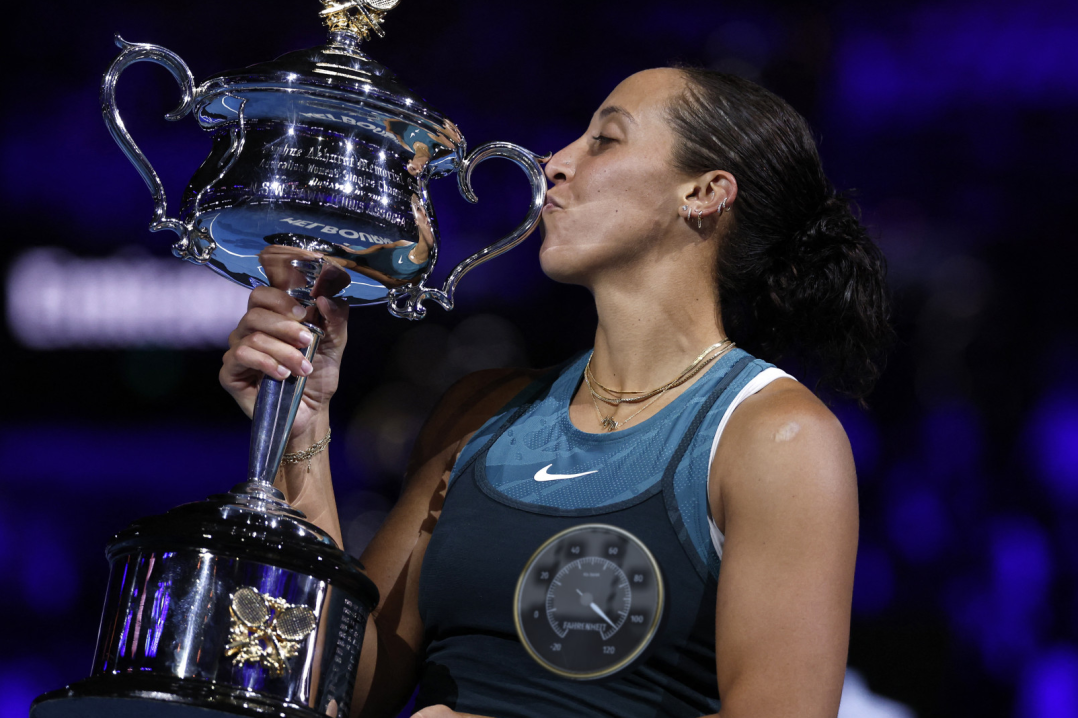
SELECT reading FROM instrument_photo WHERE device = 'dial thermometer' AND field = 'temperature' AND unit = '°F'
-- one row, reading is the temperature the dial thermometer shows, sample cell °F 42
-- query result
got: °F 110
